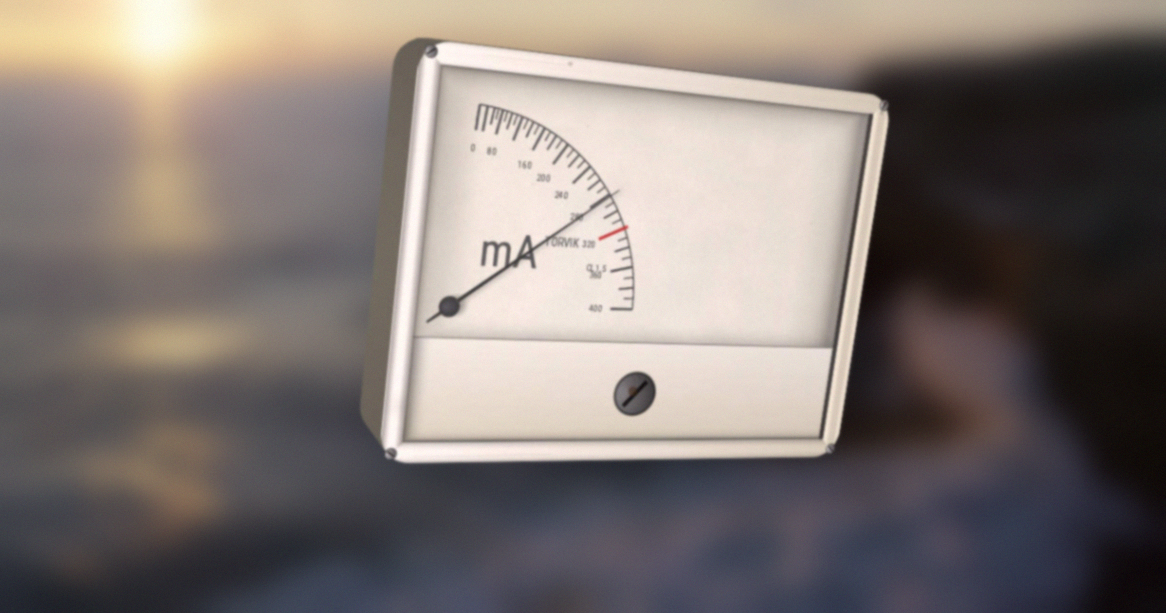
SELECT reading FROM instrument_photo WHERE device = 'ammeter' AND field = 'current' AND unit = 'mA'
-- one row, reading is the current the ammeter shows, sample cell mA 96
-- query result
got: mA 280
